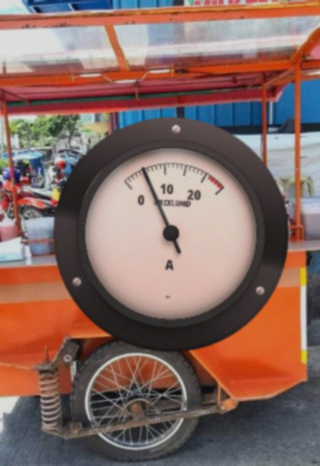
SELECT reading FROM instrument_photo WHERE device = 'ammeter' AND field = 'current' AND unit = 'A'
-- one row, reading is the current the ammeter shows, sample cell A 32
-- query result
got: A 5
